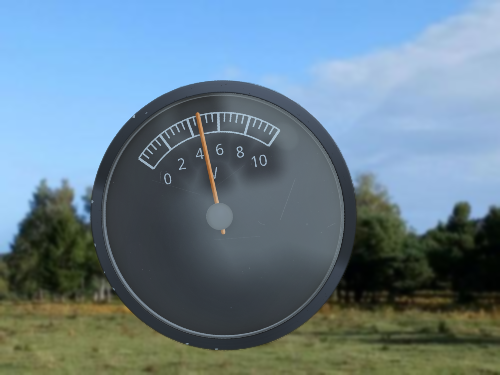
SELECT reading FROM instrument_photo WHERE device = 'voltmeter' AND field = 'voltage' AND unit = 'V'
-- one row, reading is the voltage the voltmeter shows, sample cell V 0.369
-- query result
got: V 4.8
